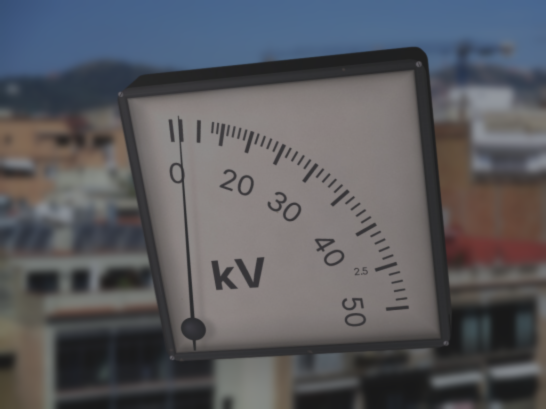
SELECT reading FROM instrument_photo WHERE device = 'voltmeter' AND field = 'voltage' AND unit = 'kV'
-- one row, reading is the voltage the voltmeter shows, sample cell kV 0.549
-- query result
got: kV 5
